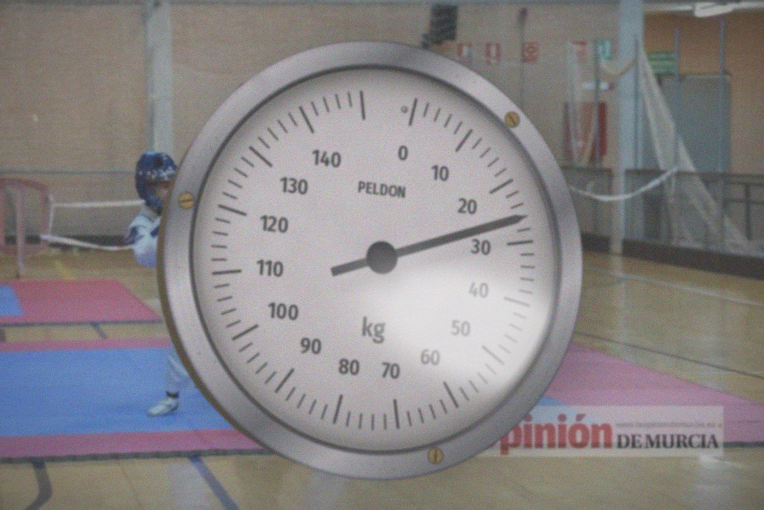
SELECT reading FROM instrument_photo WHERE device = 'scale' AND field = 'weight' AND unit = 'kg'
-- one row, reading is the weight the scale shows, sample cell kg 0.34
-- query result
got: kg 26
